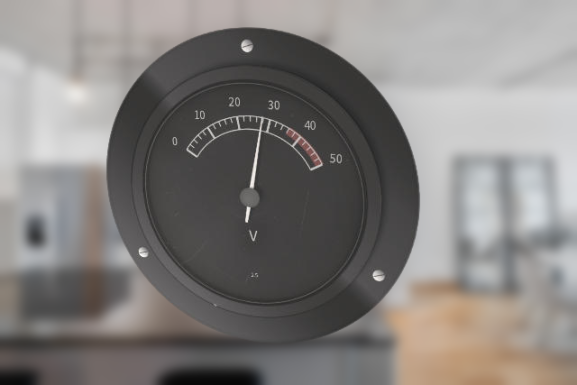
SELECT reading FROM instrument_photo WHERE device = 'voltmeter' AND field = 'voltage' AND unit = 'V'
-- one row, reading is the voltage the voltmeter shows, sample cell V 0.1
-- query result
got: V 28
